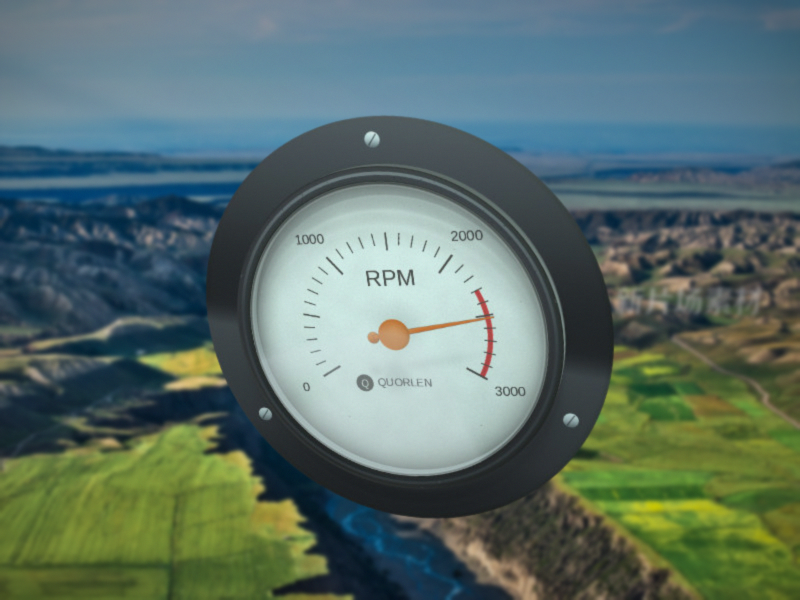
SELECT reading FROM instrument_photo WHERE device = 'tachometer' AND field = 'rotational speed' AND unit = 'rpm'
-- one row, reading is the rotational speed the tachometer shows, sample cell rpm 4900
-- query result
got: rpm 2500
